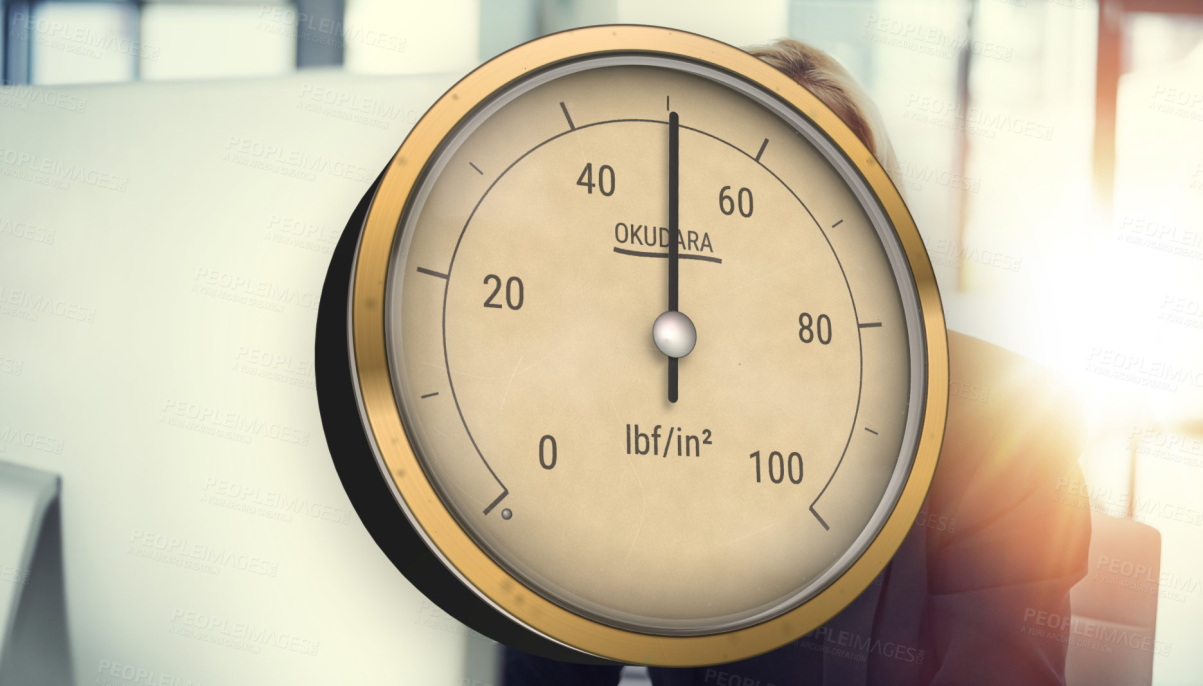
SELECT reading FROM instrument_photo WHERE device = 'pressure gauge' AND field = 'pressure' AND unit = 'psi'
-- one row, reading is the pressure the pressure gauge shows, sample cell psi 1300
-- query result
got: psi 50
